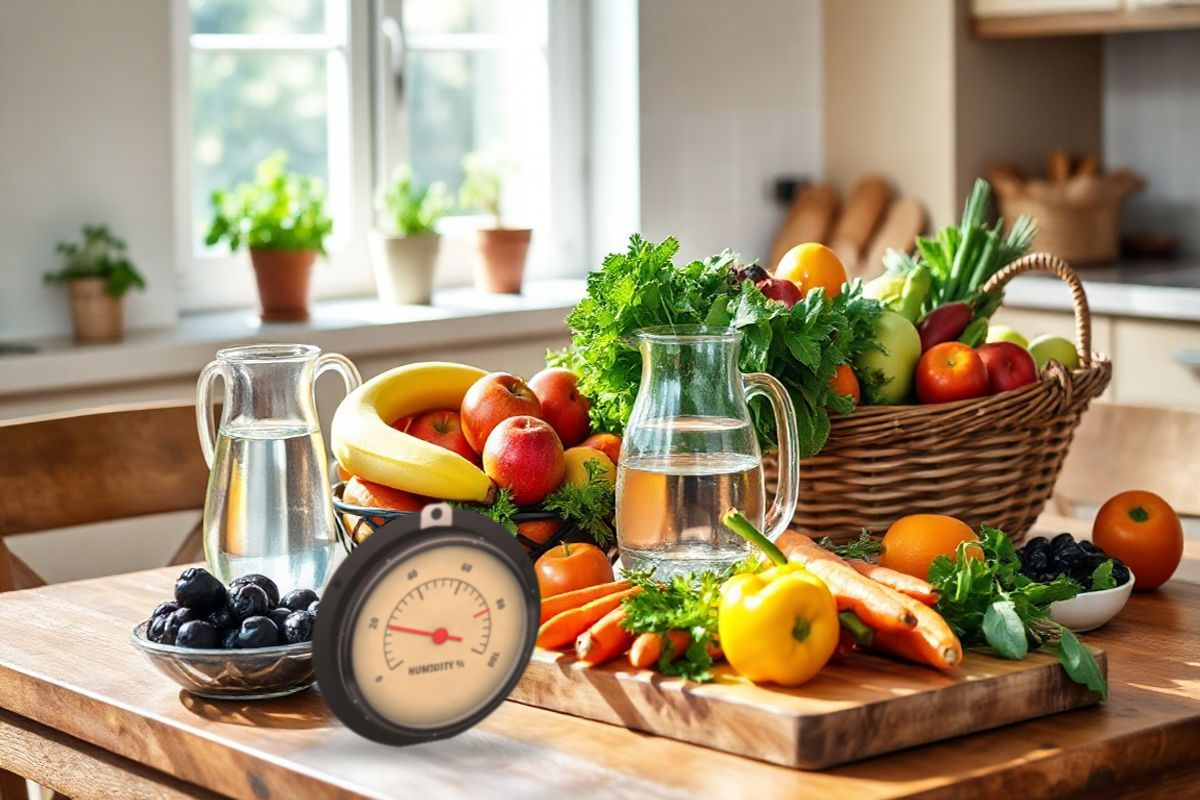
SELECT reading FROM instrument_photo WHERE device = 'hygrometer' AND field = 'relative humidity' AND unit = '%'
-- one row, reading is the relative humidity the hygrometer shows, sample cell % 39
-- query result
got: % 20
